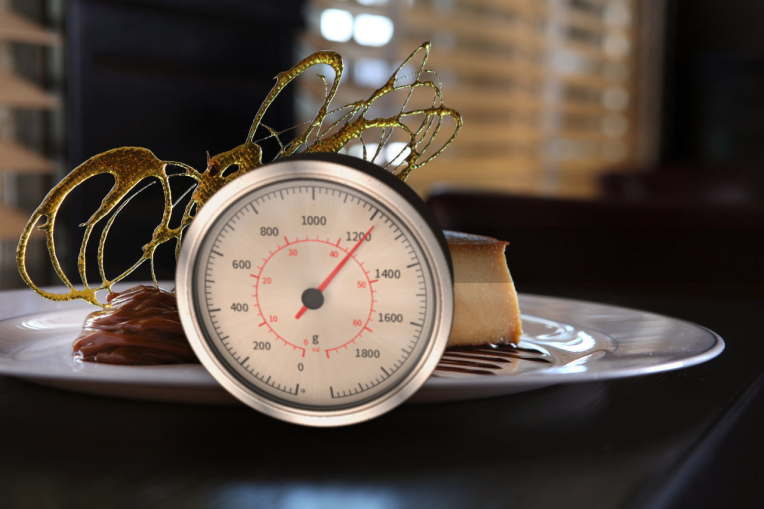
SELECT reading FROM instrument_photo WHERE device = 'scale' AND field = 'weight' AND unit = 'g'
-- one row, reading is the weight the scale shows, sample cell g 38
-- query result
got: g 1220
